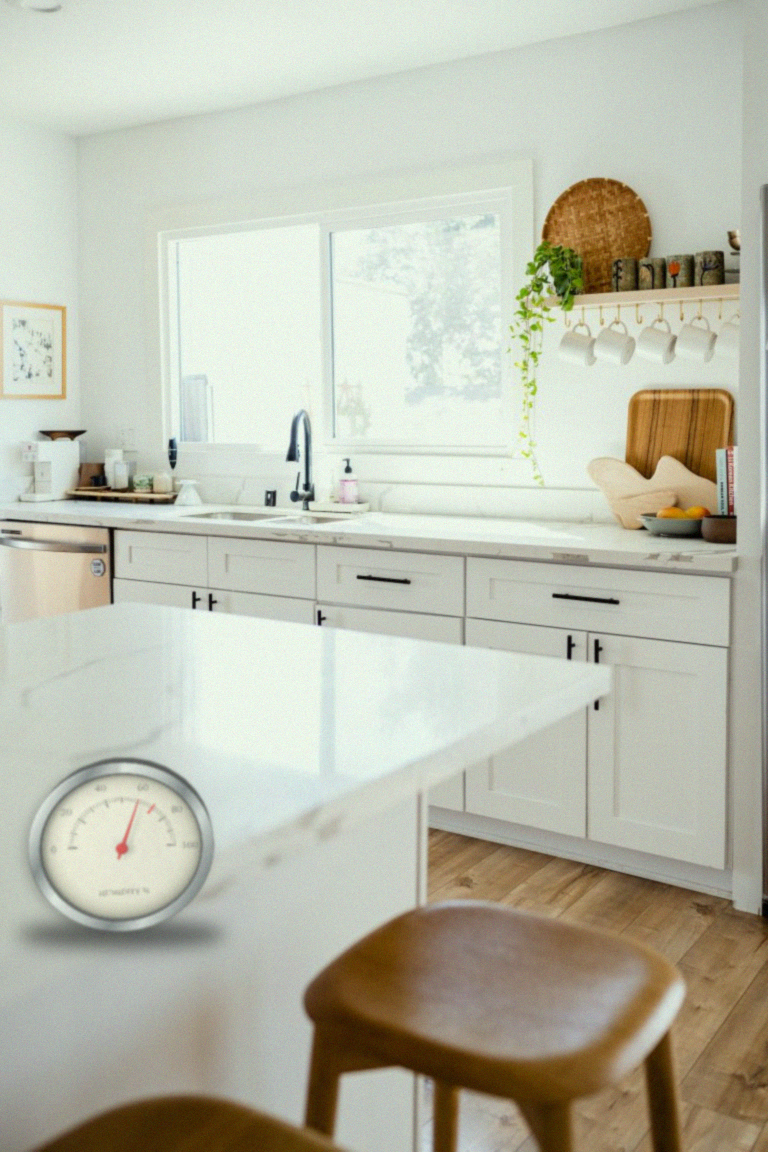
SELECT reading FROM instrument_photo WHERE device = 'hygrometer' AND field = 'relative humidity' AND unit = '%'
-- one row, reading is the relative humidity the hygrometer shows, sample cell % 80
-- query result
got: % 60
